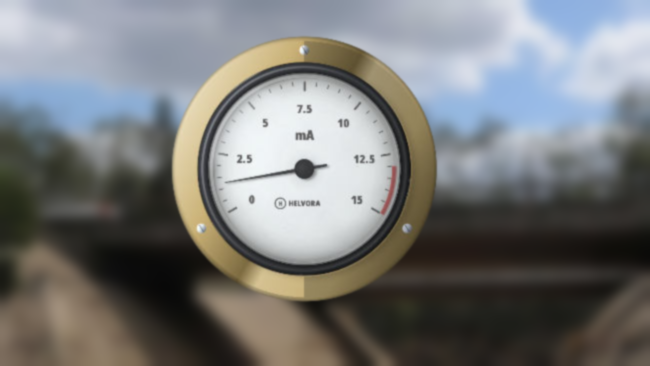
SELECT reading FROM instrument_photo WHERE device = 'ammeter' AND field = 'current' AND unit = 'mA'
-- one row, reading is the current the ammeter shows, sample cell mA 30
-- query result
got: mA 1.25
